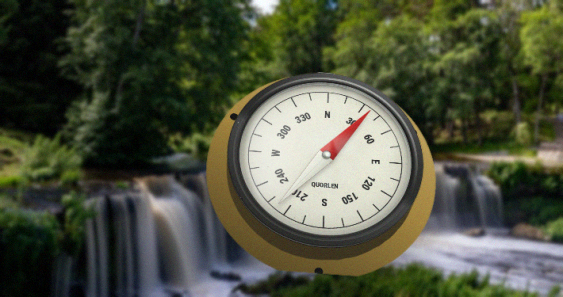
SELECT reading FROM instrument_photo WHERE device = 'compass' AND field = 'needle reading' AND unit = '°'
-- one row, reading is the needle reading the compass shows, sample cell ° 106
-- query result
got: ° 37.5
